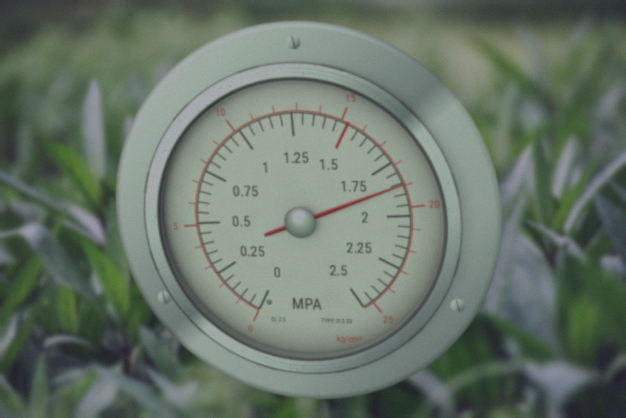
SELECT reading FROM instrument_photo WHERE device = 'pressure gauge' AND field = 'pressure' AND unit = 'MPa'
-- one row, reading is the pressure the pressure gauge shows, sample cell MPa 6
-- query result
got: MPa 1.85
